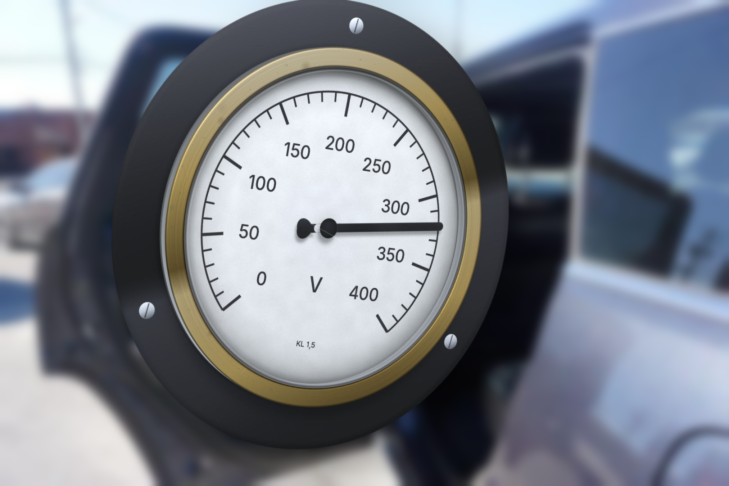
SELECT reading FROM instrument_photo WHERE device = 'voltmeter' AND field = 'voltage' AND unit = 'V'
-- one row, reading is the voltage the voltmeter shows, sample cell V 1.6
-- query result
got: V 320
